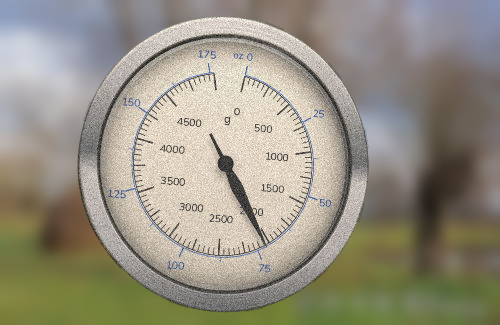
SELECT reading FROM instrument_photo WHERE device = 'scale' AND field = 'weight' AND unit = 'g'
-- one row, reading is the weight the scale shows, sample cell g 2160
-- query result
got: g 2050
